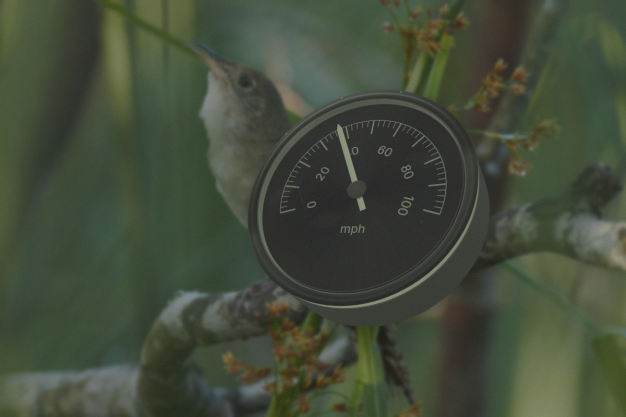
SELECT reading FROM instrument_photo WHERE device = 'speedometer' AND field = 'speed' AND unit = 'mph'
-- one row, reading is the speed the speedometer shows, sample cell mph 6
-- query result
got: mph 38
